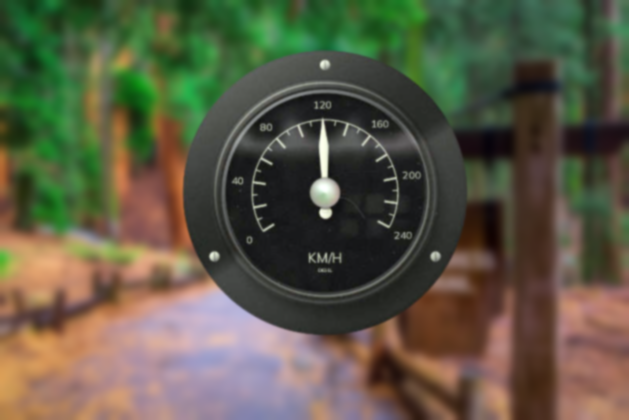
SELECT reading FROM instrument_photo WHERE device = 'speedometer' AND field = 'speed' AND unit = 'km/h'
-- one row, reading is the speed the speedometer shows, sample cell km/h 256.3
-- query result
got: km/h 120
